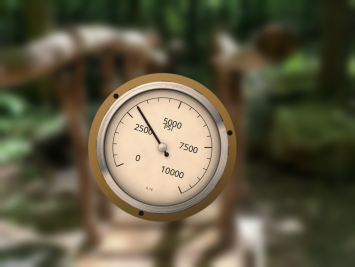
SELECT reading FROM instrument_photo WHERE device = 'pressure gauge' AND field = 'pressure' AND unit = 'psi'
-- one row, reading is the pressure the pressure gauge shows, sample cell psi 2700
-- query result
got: psi 3000
